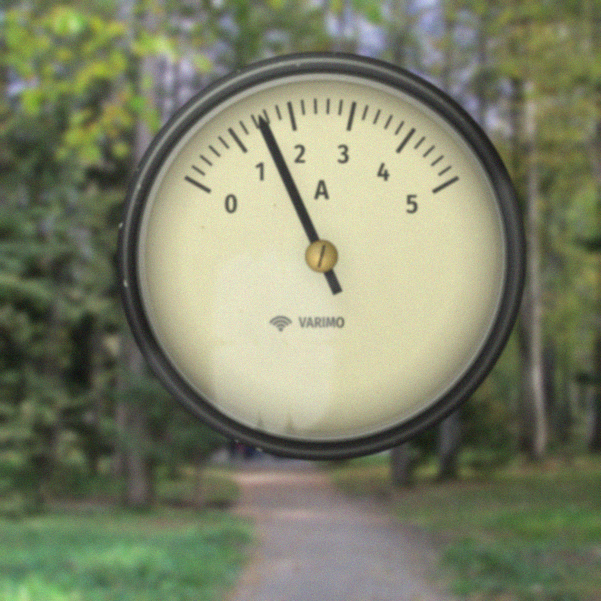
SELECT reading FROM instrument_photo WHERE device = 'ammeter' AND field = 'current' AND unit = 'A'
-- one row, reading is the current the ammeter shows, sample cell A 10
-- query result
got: A 1.5
